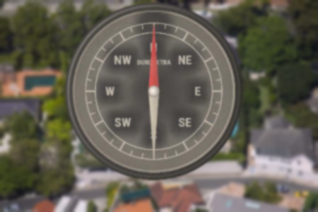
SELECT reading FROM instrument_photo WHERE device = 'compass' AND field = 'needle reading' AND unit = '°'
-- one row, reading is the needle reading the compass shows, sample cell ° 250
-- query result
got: ° 0
